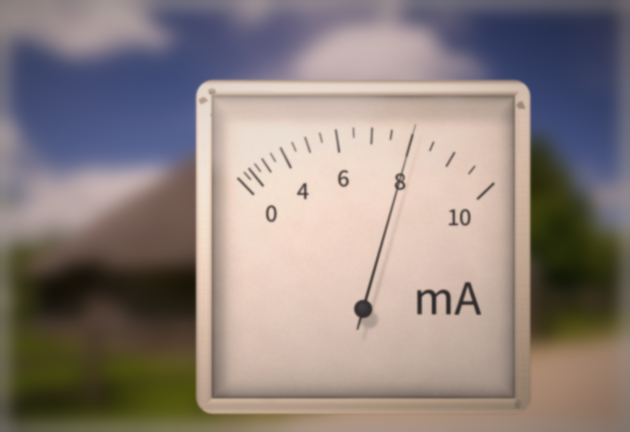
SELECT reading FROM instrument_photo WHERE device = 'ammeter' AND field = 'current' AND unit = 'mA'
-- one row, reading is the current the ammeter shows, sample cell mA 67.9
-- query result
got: mA 8
